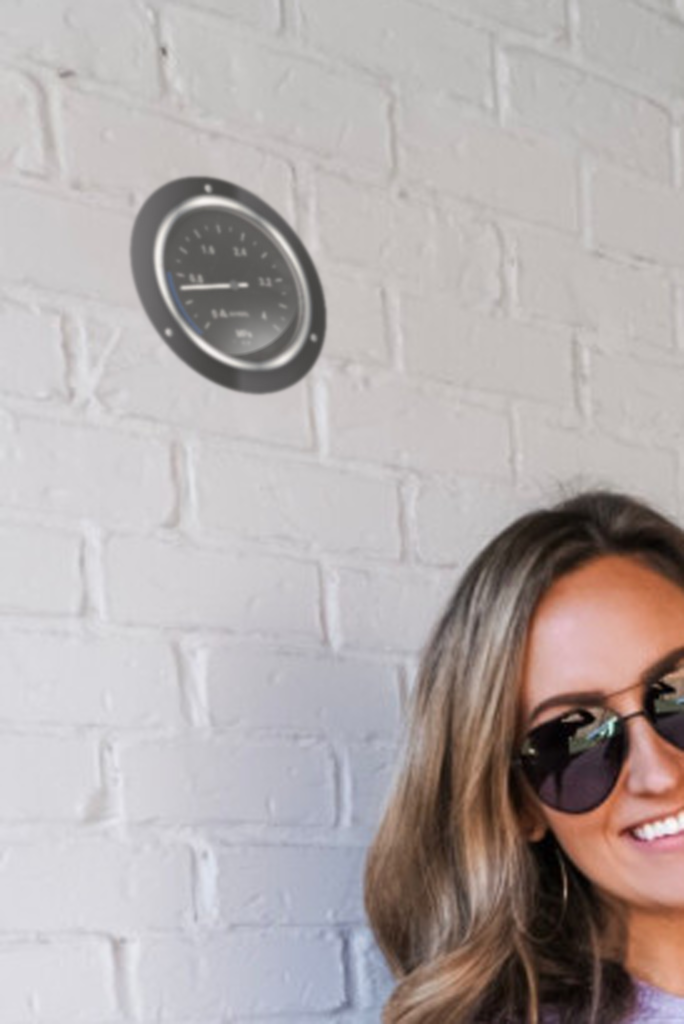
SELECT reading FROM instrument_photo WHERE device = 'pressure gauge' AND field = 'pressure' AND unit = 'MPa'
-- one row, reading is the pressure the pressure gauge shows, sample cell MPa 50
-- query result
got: MPa 0.6
